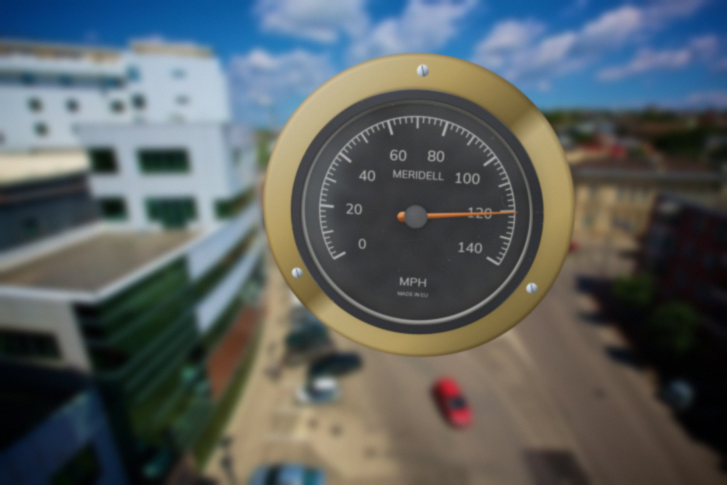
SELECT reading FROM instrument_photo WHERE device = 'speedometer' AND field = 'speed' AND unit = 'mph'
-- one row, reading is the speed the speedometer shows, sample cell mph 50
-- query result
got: mph 120
